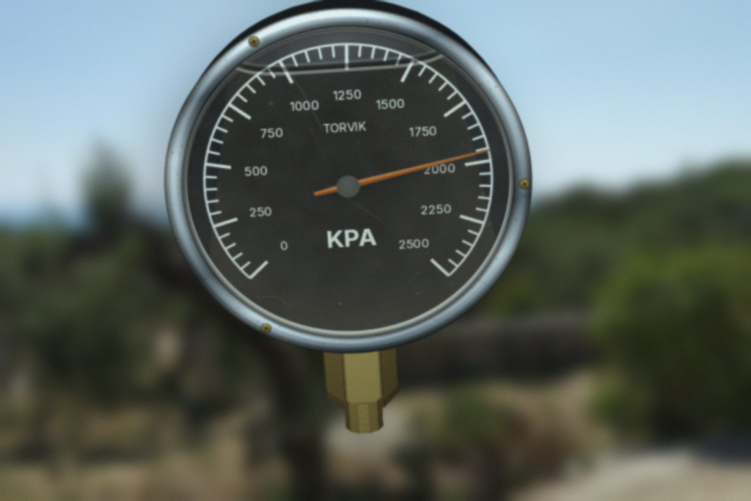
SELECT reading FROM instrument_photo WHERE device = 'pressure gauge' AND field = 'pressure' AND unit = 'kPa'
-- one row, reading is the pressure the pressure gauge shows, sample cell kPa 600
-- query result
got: kPa 1950
